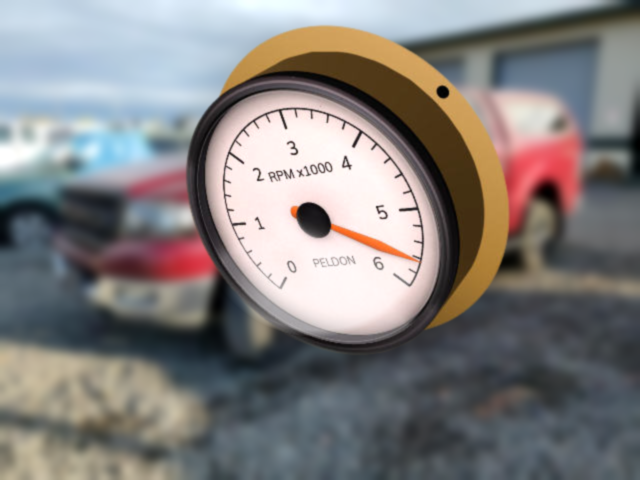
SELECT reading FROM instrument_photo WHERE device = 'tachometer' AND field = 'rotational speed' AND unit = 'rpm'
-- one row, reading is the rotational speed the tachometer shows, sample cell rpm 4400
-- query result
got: rpm 5600
